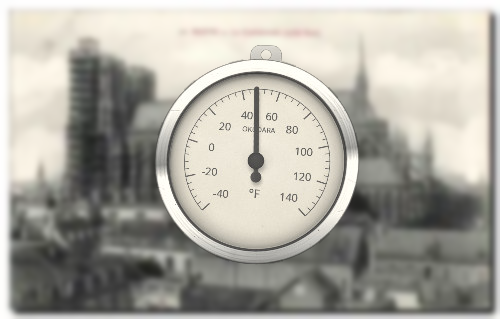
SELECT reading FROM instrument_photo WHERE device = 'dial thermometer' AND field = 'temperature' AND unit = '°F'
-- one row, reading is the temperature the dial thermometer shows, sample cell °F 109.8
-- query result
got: °F 48
